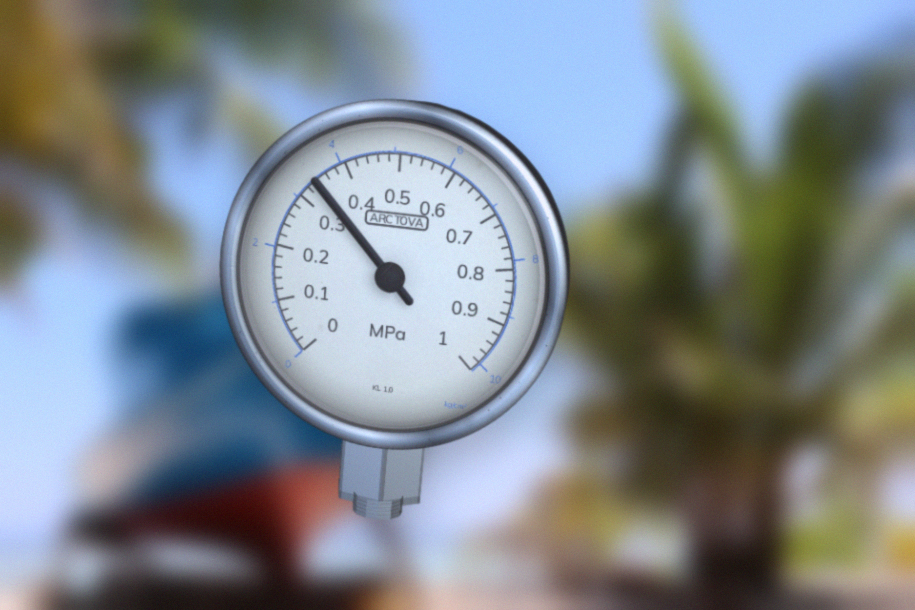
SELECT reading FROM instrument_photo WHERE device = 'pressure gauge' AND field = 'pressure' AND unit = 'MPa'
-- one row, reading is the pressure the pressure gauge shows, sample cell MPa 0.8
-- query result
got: MPa 0.34
